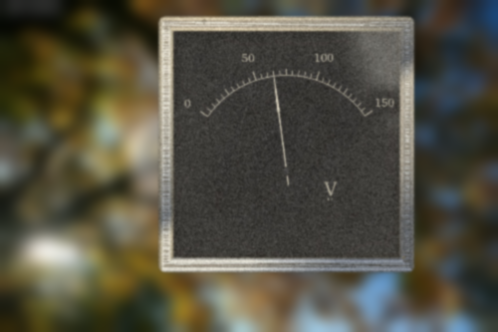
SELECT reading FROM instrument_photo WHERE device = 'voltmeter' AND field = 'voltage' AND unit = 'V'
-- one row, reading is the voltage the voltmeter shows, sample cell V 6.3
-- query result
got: V 65
